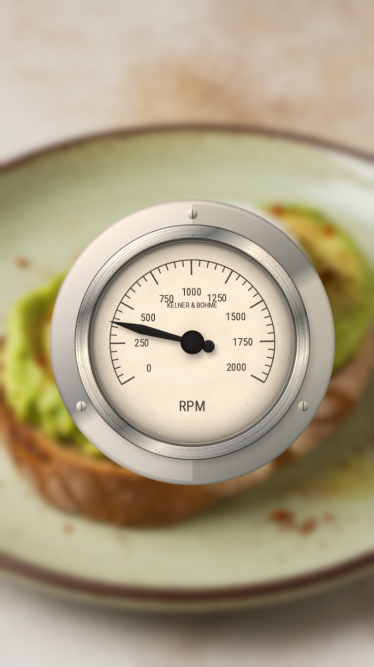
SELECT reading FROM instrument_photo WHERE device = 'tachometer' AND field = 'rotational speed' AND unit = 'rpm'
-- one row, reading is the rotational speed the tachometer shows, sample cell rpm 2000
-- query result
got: rpm 375
